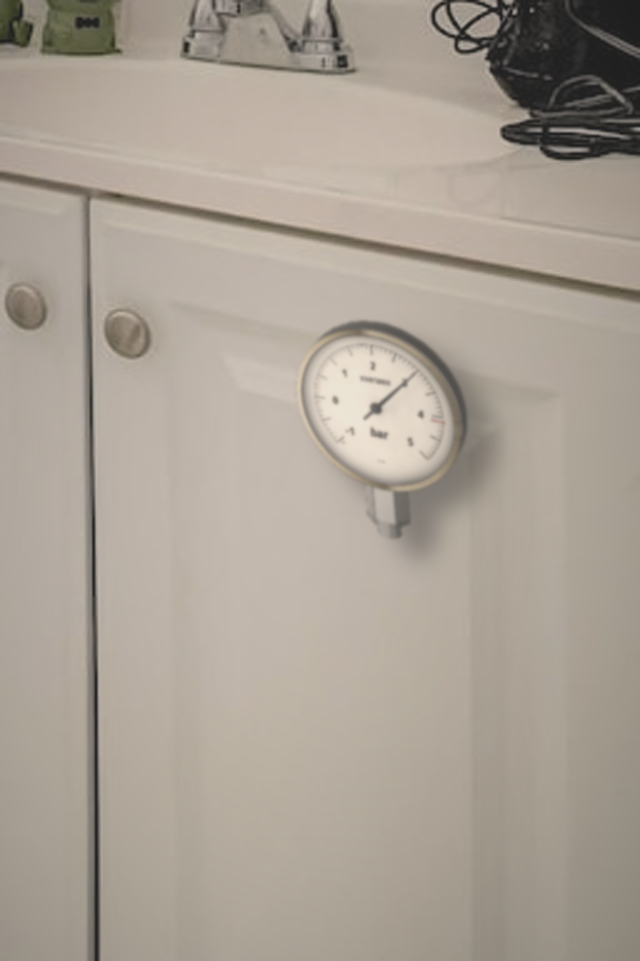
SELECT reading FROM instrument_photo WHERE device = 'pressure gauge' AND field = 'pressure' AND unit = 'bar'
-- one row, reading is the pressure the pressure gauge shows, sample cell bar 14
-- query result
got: bar 3
